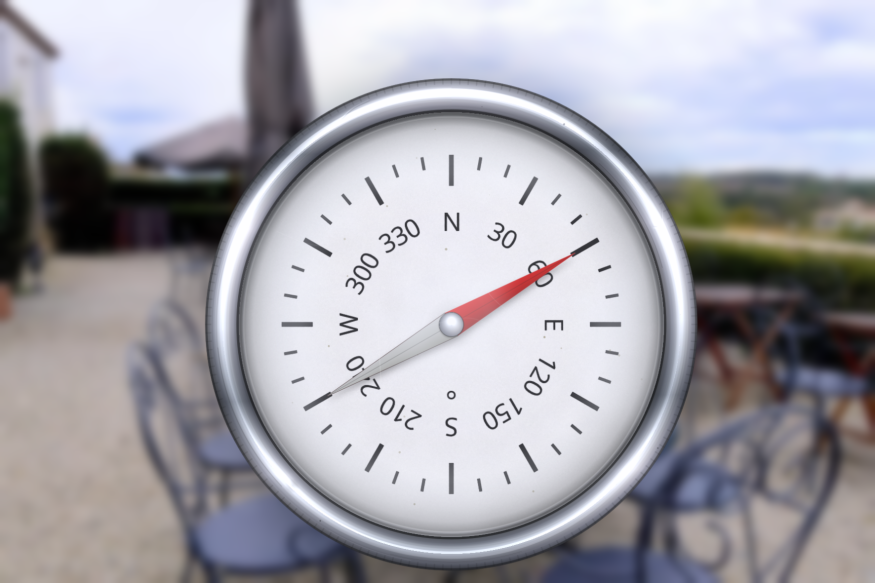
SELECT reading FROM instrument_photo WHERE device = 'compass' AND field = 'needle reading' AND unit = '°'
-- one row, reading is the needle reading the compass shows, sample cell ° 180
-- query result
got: ° 60
